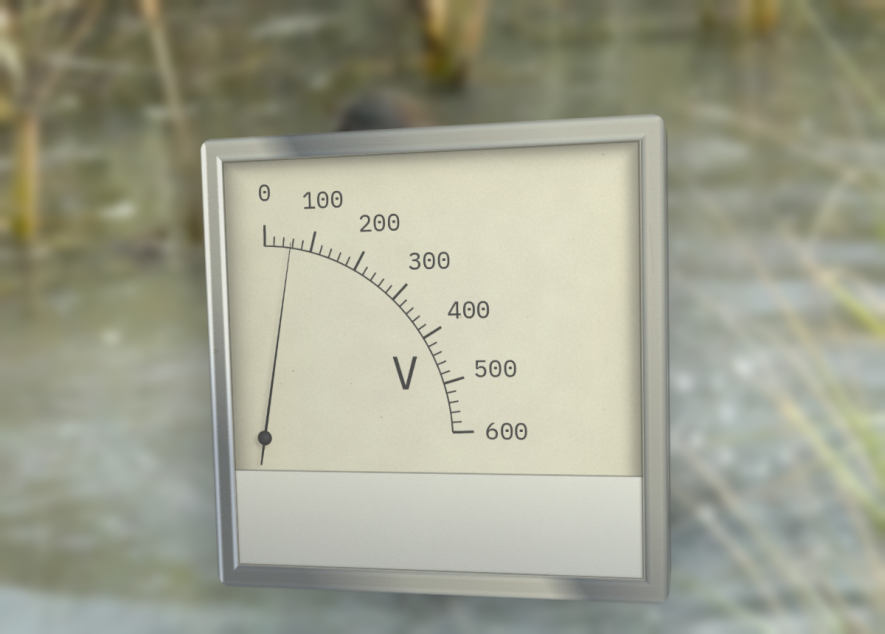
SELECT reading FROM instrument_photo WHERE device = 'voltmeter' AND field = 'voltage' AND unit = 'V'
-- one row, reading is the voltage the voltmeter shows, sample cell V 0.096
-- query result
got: V 60
